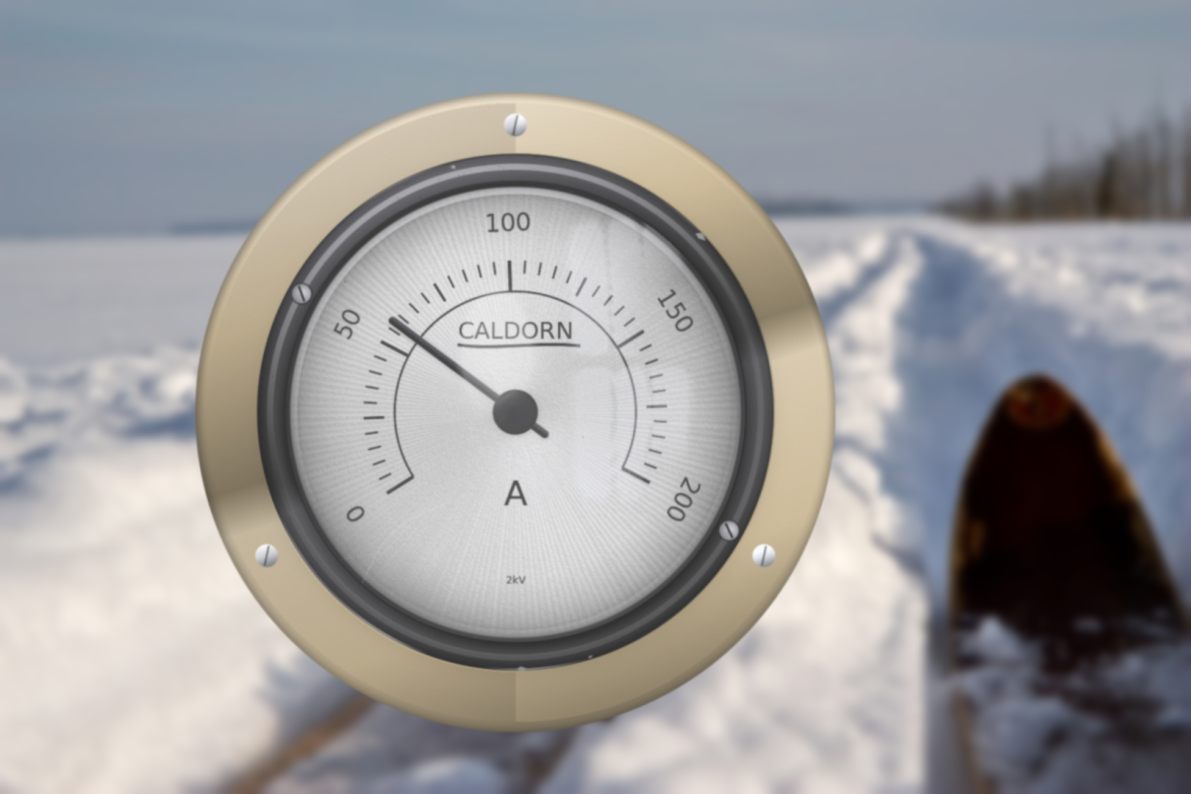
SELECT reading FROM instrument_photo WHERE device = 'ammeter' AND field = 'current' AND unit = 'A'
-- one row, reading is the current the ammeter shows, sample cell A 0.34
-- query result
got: A 57.5
